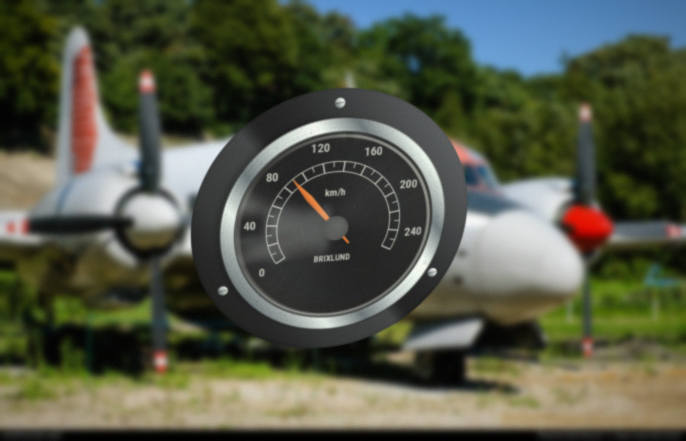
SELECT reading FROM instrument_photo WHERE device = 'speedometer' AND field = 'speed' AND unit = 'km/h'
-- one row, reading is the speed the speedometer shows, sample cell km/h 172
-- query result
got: km/h 90
